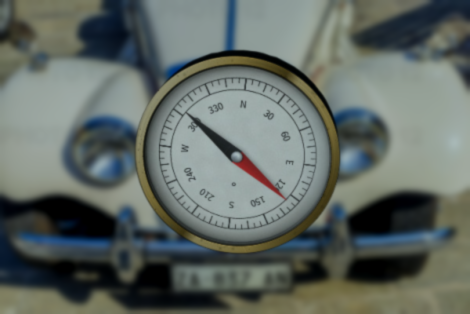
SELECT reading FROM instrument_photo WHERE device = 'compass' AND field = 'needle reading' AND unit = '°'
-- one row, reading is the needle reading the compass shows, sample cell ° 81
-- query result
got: ° 125
